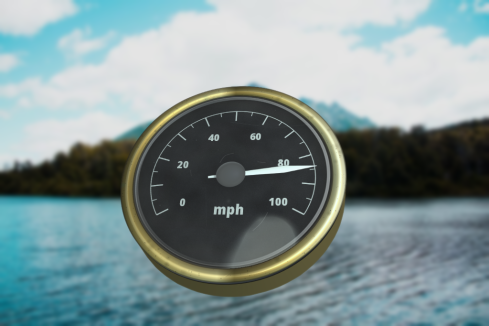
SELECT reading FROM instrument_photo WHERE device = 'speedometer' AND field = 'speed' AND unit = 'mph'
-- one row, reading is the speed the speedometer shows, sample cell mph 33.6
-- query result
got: mph 85
